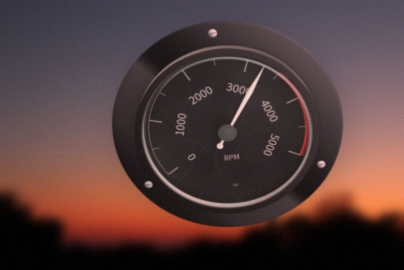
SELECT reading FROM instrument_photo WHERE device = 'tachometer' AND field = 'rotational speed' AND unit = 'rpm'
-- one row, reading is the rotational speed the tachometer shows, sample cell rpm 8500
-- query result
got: rpm 3250
